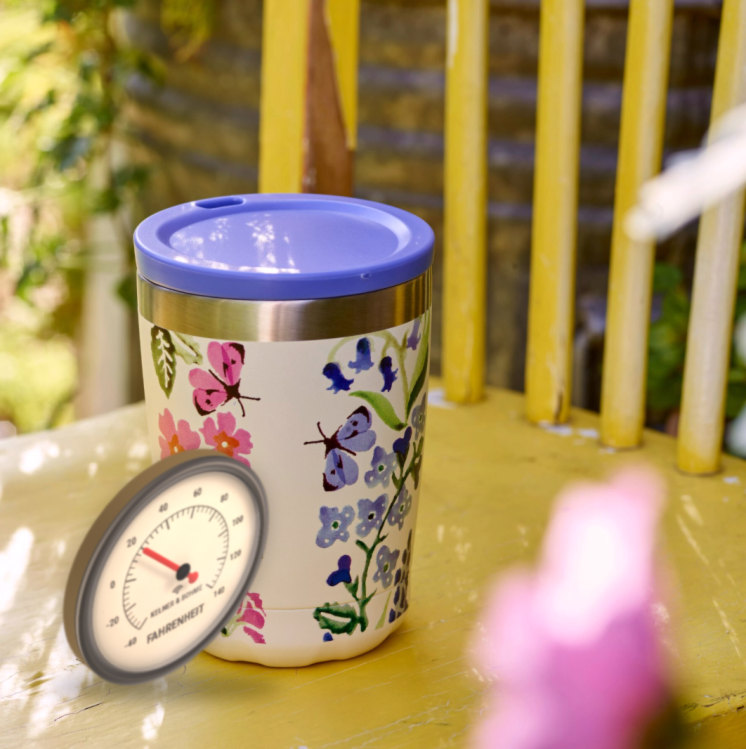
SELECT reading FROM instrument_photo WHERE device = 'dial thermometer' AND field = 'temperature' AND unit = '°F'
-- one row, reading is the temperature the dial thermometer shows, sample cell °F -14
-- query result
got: °F 20
